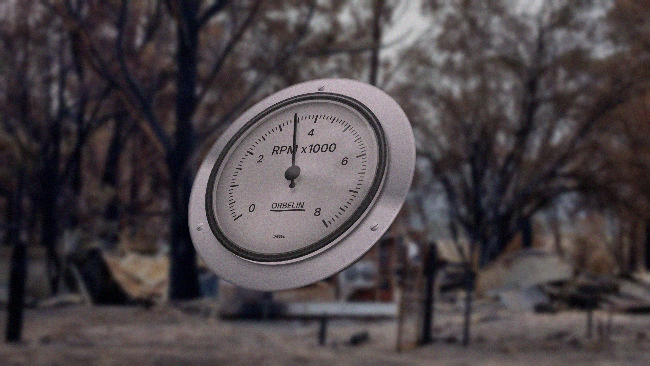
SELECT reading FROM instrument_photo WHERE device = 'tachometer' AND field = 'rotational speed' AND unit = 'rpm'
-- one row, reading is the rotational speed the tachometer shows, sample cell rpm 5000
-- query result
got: rpm 3500
